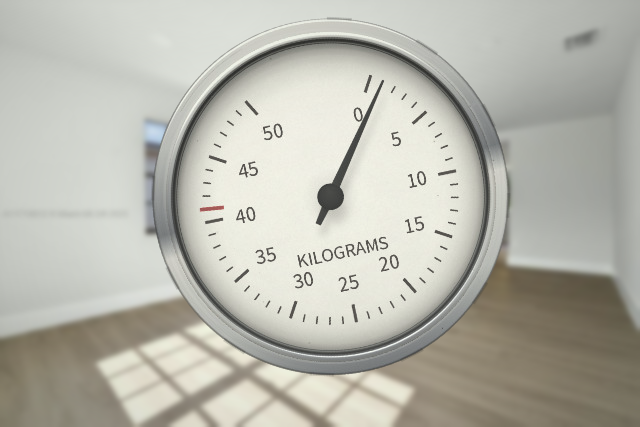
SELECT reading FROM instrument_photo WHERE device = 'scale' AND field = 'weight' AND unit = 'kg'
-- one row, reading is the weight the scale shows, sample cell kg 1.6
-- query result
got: kg 1
